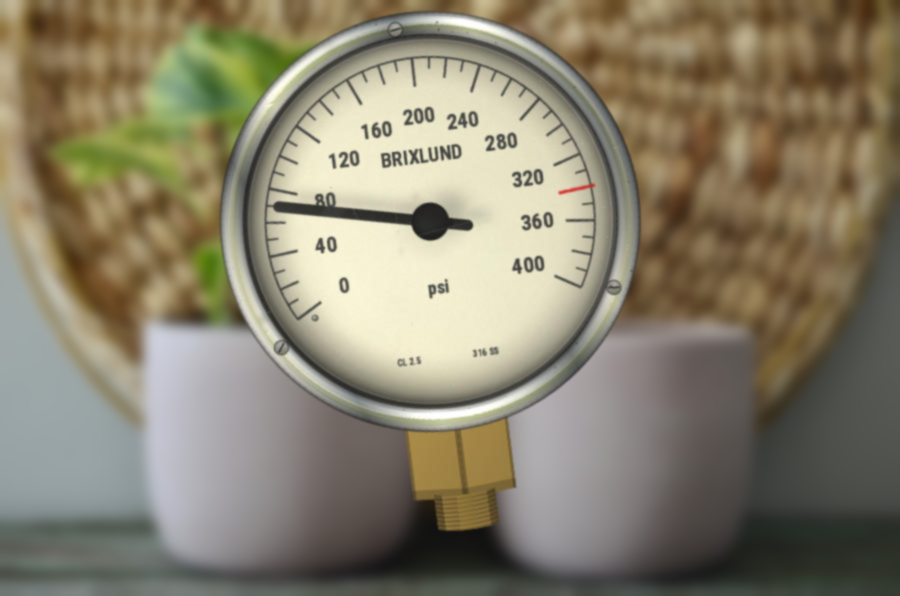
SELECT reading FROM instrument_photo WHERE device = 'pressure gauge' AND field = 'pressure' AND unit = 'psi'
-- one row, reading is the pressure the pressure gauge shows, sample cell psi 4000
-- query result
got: psi 70
